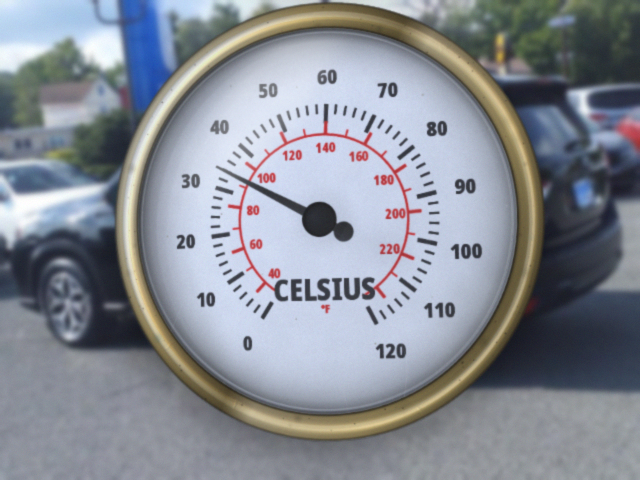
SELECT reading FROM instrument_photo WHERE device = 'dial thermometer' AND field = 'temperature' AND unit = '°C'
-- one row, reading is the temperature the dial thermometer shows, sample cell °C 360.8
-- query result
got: °C 34
